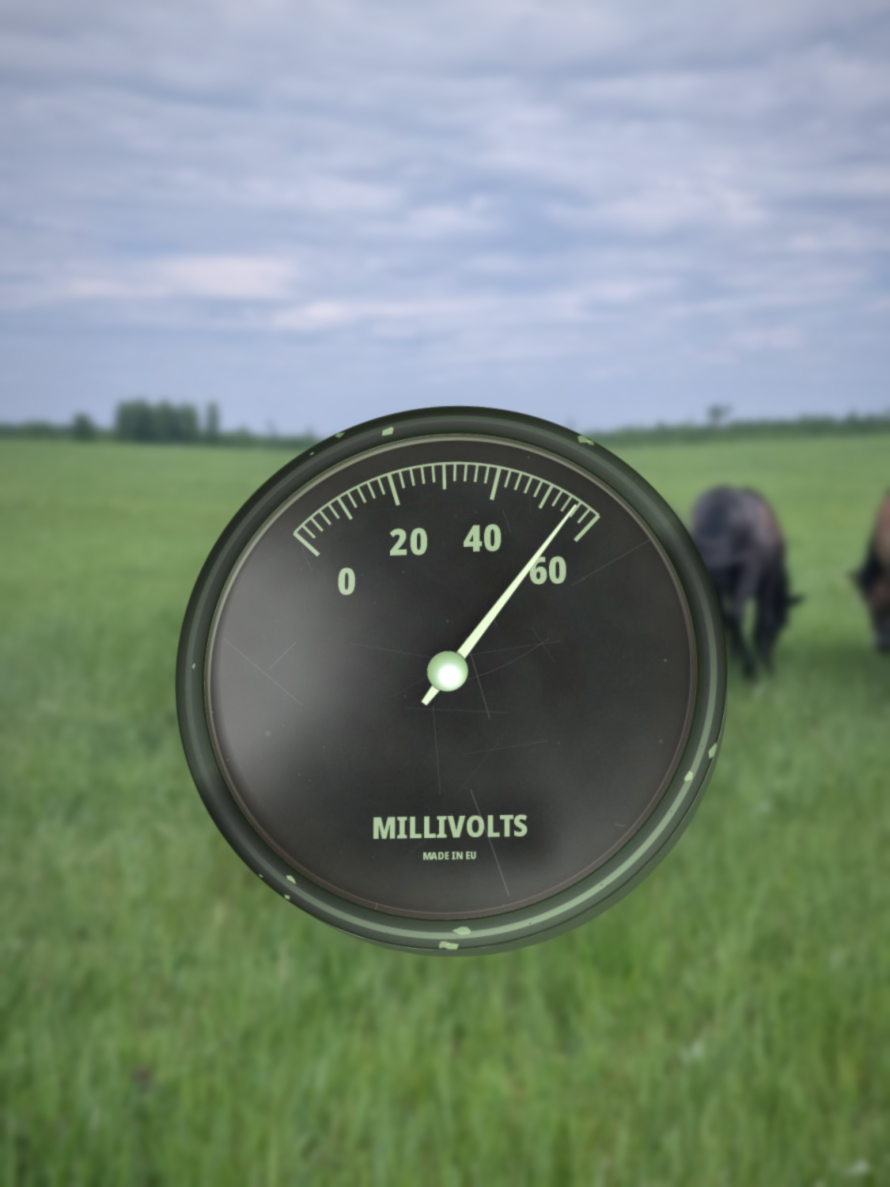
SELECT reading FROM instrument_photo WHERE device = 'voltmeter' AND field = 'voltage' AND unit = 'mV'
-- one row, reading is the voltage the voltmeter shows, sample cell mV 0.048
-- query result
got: mV 56
